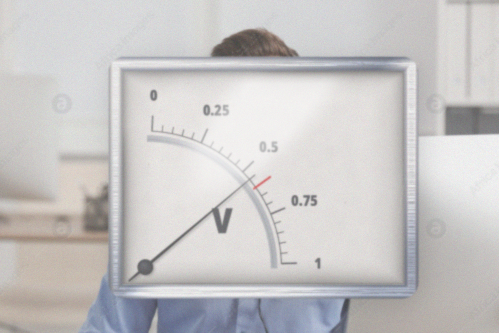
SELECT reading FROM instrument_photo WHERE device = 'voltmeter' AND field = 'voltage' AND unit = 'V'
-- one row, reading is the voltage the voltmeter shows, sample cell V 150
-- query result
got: V 0.55
